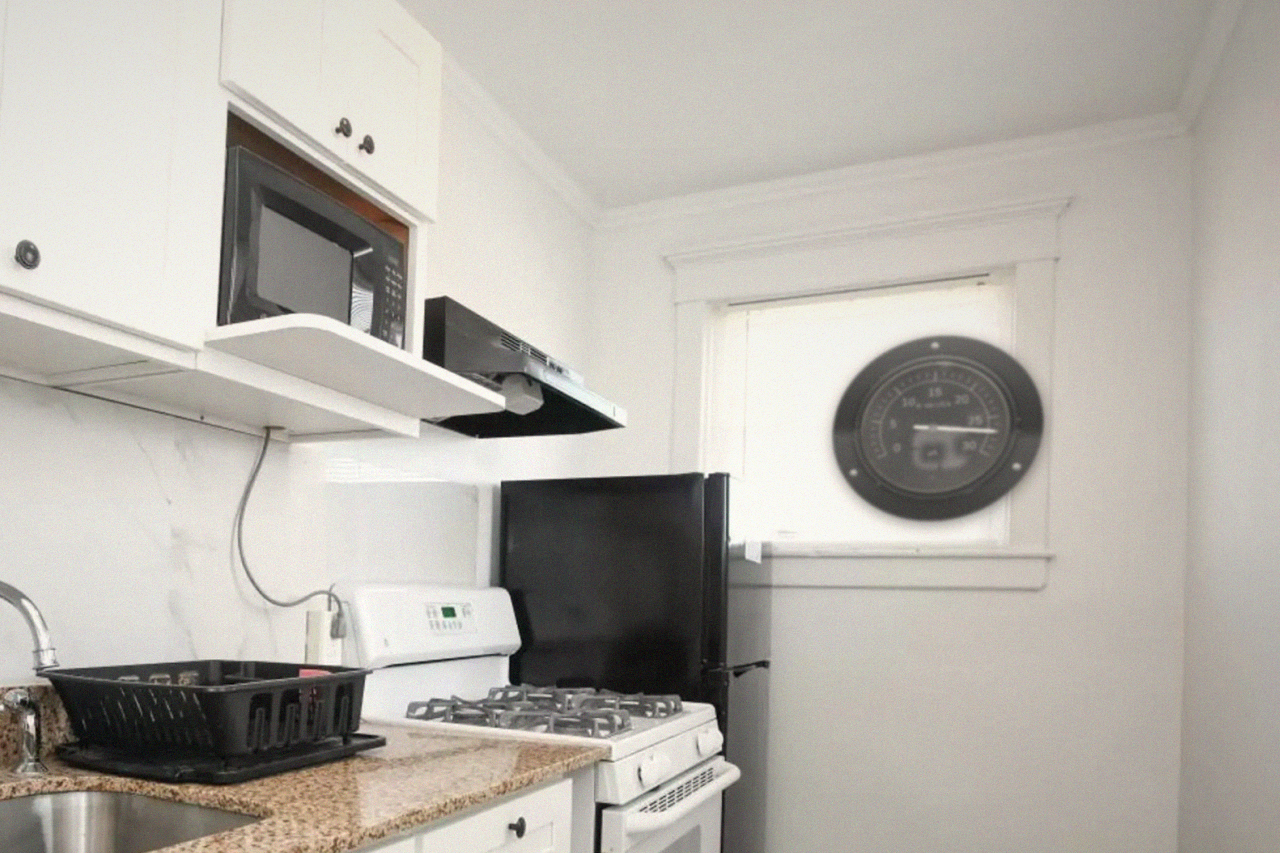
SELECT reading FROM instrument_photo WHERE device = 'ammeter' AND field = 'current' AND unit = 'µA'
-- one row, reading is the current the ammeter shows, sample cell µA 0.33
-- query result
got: µA 27
